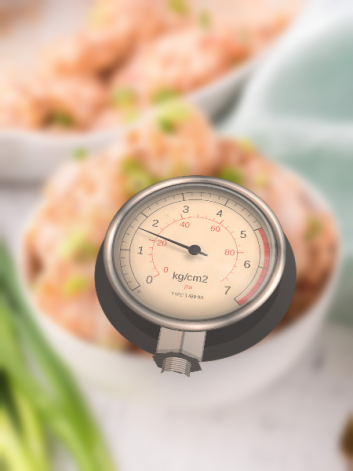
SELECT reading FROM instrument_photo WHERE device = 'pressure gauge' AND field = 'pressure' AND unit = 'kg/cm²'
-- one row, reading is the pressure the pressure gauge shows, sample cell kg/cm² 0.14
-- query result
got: kg/cm² 1.6
